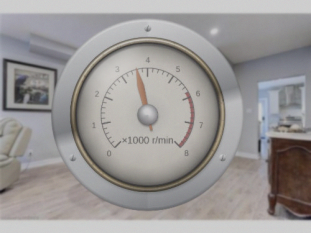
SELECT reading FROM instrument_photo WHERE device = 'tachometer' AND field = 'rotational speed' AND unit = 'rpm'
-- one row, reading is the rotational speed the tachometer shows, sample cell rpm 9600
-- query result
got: rpm 3600
